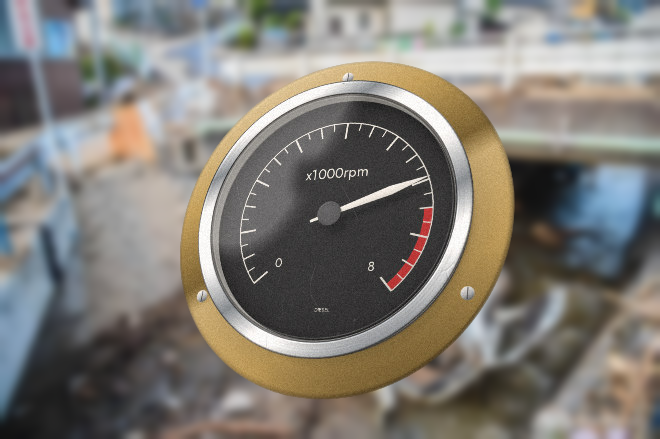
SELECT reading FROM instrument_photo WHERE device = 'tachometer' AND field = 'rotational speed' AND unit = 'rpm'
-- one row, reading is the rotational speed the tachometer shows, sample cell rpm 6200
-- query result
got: rpm 6000
